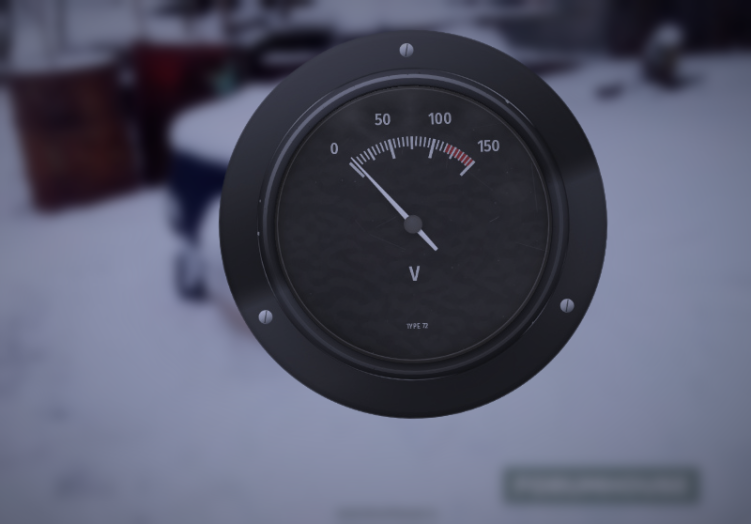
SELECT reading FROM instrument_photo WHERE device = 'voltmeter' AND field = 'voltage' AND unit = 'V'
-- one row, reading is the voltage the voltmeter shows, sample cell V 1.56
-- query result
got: V 5
